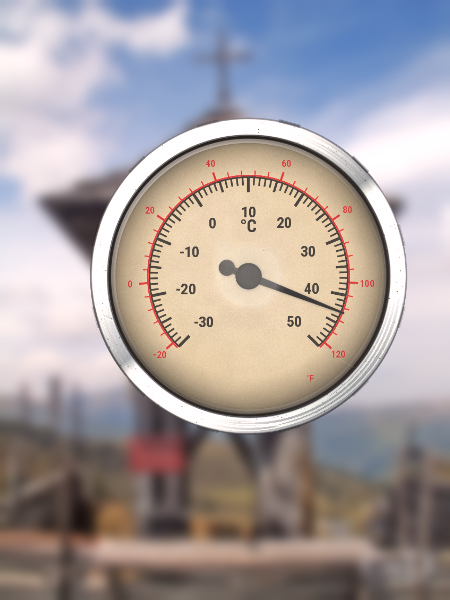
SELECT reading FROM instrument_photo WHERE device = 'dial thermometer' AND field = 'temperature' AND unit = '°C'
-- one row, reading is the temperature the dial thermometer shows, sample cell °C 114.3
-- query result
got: °C 43
